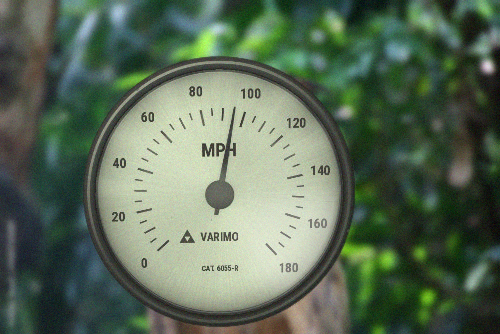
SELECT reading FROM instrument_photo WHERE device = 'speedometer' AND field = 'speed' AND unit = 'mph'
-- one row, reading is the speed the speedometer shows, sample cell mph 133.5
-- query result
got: mph 95
